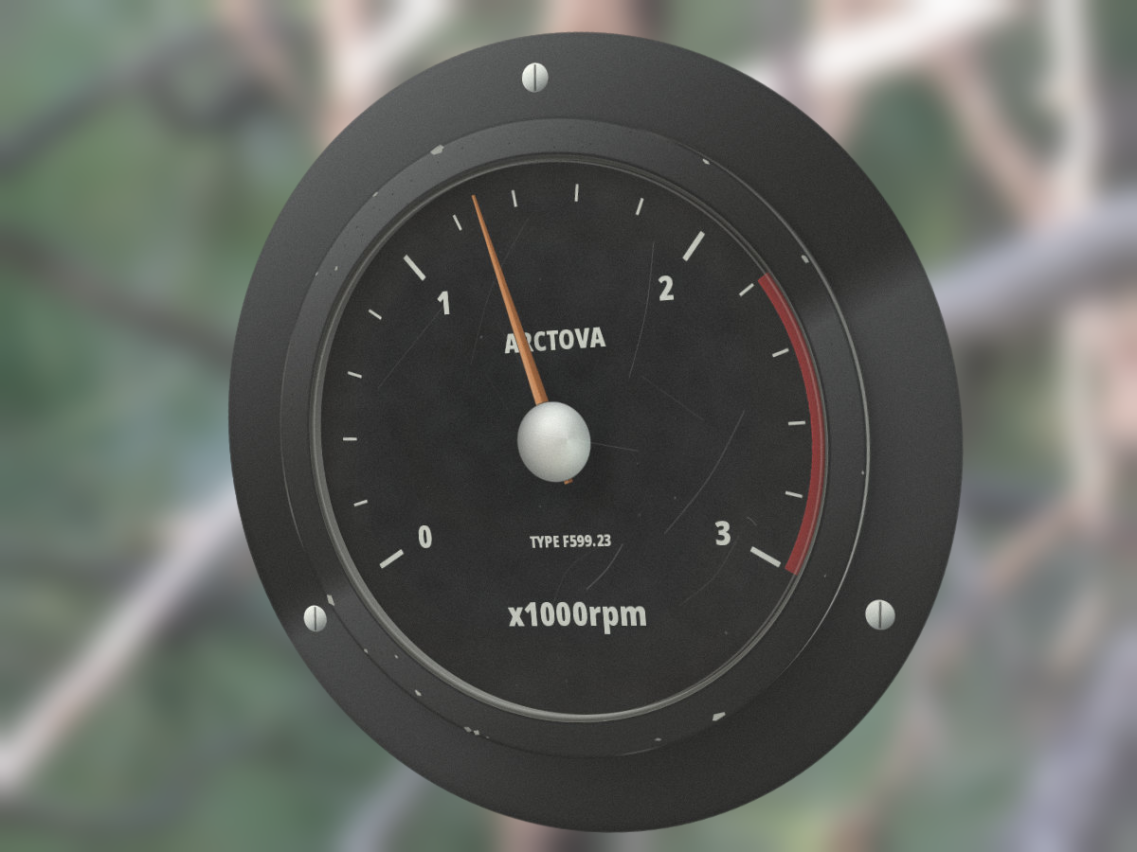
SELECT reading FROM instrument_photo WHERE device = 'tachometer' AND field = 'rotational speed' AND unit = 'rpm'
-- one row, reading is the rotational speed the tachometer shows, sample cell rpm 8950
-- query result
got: rpm 1300
